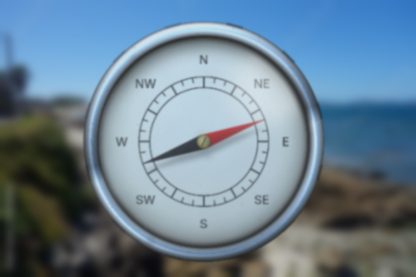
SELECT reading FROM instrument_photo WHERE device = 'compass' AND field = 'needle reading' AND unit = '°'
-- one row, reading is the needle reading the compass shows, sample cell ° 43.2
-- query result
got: ° 70
